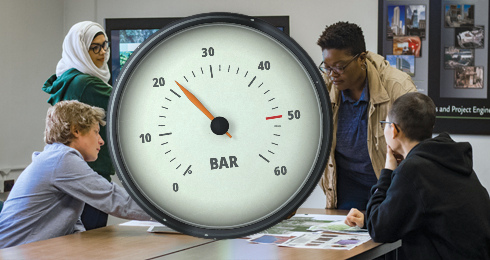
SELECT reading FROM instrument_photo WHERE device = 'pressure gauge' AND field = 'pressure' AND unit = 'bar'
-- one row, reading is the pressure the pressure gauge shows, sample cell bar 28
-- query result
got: bar 22
